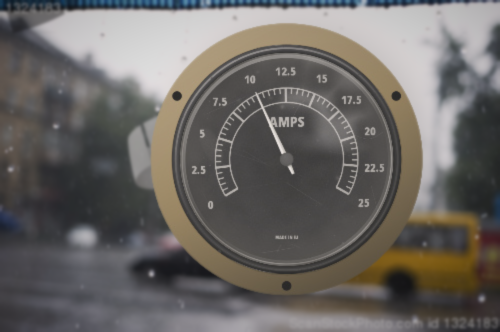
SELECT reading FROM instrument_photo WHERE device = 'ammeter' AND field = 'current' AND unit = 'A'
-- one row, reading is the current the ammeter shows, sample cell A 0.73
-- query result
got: A 10
